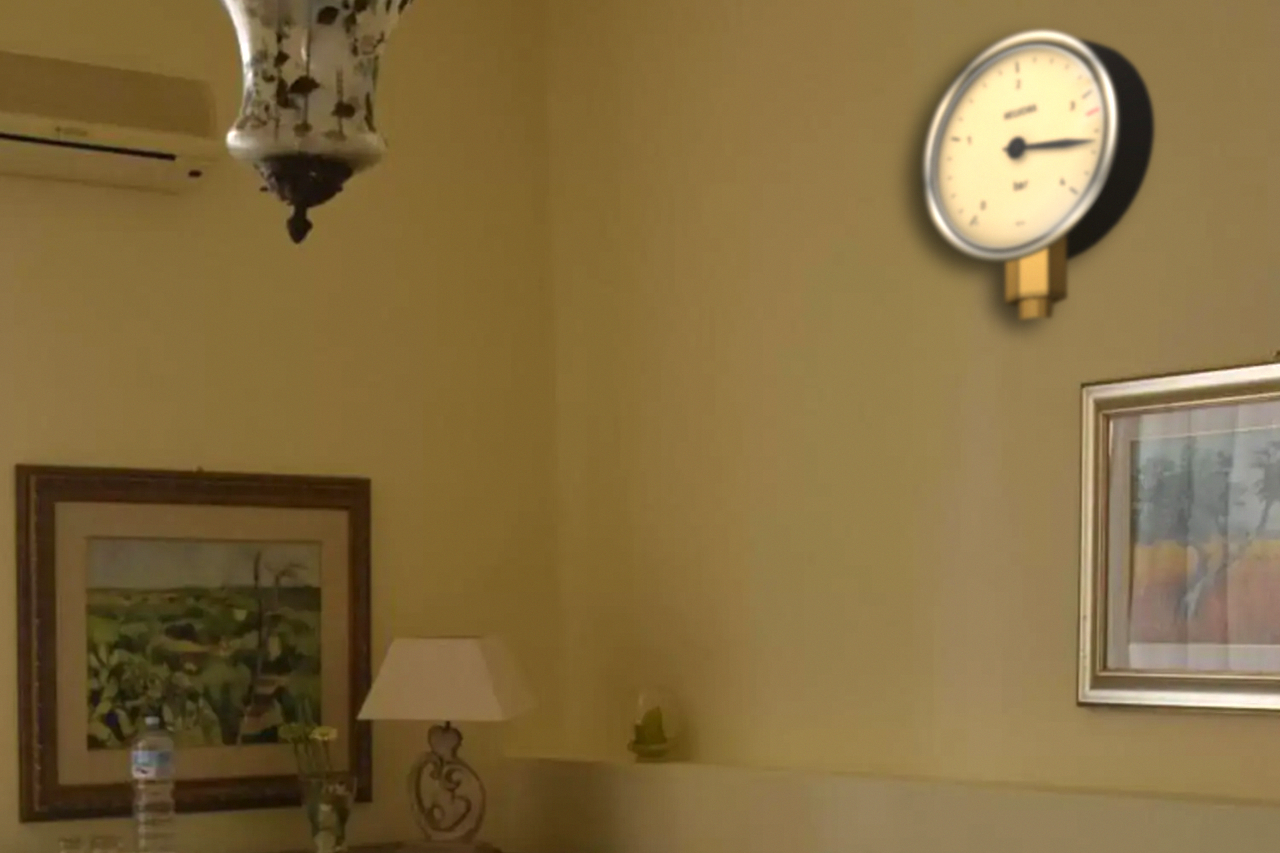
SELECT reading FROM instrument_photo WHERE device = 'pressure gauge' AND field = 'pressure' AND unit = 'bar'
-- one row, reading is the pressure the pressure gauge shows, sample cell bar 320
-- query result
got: bar 3.5
